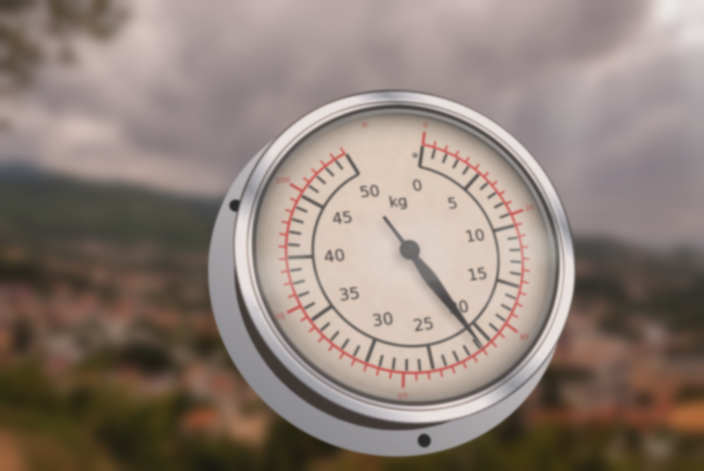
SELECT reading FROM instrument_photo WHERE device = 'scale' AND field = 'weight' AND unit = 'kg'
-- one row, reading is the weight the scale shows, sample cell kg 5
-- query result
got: kg 21
